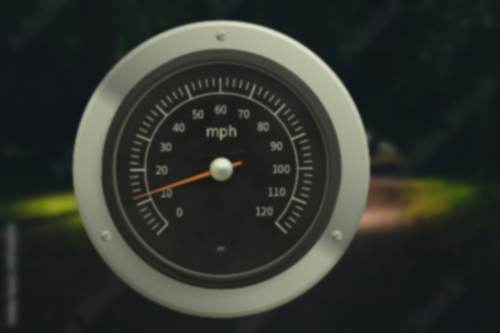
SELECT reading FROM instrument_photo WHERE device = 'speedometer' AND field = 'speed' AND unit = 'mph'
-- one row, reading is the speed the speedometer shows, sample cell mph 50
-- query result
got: mph 12
